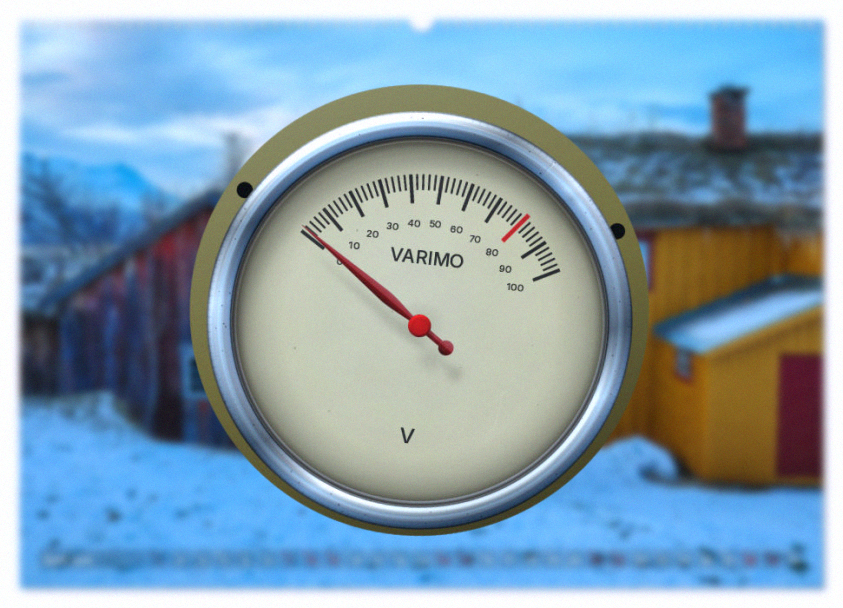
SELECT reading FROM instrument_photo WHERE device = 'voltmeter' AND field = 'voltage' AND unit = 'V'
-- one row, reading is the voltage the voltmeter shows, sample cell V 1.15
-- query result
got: V 2
